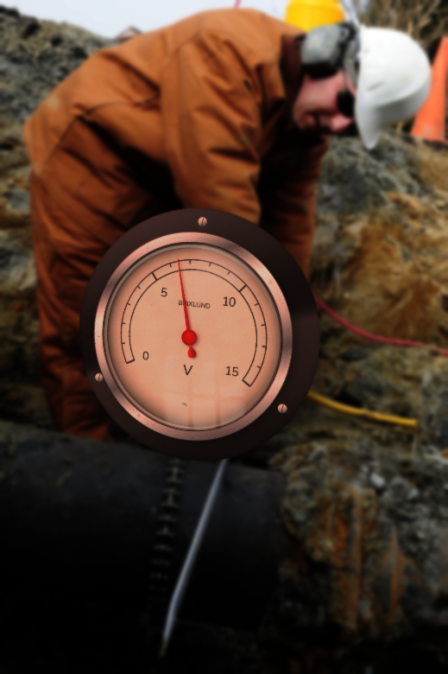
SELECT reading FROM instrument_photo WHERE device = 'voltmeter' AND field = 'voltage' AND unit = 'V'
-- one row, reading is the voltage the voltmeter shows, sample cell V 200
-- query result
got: V 6.5
